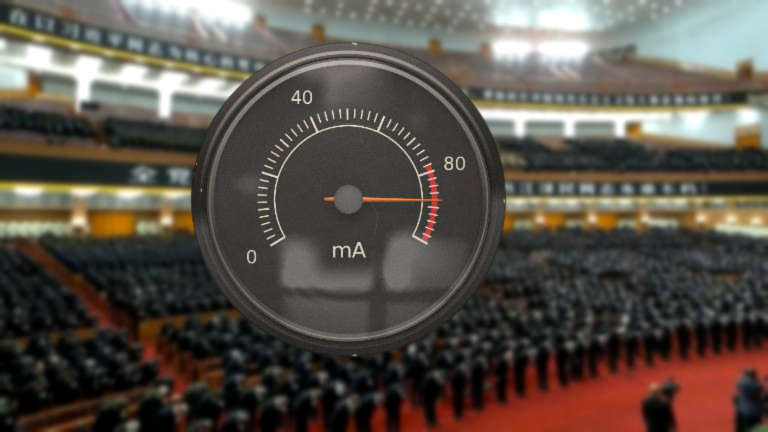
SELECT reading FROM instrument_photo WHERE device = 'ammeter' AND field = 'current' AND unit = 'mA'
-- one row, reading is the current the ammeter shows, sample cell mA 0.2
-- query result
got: mA 88
